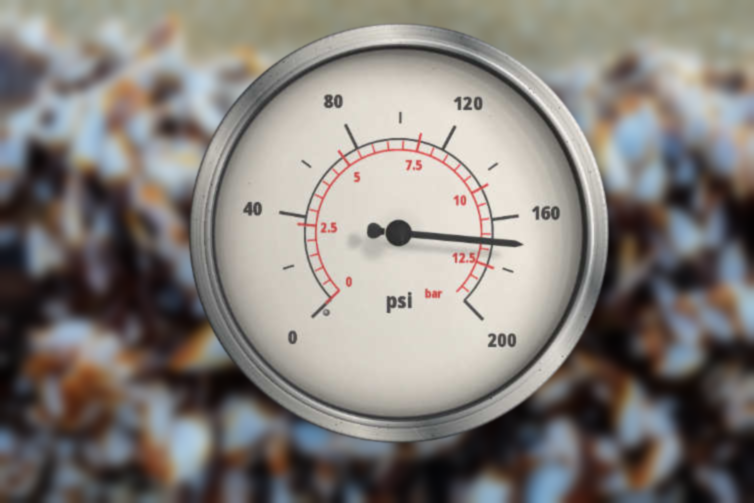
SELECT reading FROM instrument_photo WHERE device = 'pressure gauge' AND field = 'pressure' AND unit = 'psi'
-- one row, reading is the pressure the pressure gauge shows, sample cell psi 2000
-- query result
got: psi 170
